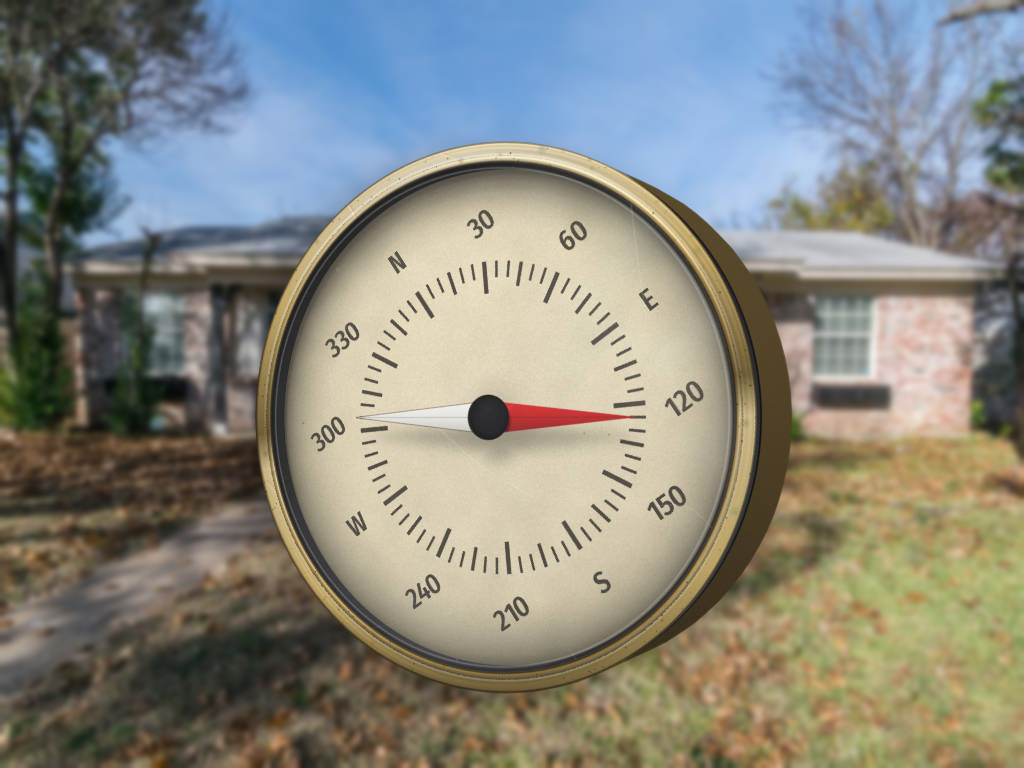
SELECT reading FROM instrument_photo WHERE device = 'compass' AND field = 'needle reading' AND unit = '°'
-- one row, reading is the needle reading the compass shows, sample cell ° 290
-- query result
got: ° 125
